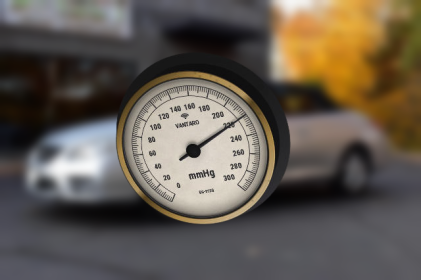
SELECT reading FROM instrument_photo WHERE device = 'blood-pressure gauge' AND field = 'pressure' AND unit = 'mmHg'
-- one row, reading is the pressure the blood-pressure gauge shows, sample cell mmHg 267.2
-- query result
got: mmHg 220
